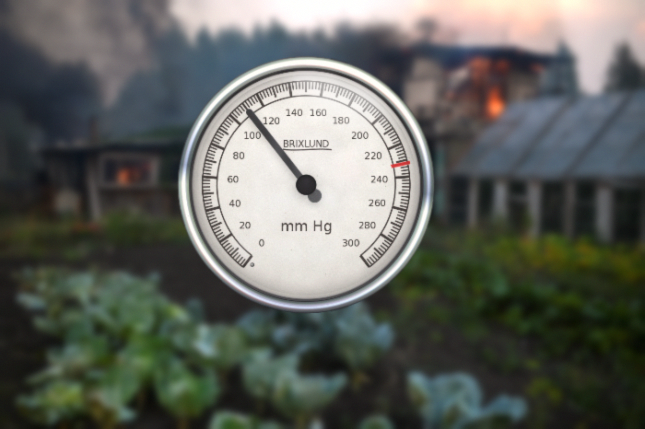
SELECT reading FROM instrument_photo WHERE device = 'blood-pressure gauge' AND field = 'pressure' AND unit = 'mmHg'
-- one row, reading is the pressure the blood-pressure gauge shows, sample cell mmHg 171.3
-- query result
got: mmHg 110
